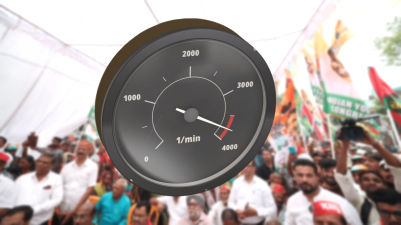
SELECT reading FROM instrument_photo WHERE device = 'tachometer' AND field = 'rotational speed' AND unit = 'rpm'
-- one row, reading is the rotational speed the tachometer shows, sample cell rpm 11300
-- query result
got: rpm 3750
